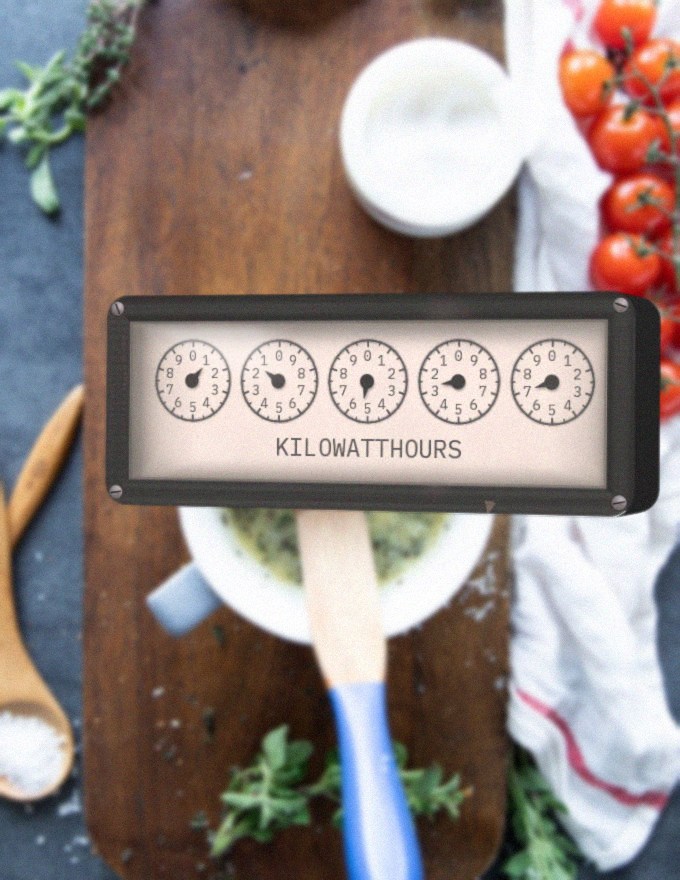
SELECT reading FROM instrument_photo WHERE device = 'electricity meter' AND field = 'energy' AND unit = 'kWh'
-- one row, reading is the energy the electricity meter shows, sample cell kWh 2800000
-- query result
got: kWh 11527
